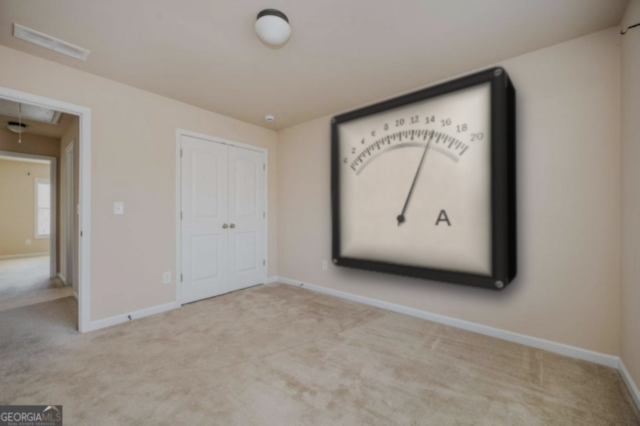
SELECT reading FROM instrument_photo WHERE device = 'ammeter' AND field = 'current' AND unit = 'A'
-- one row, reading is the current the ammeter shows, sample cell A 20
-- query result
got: A 15
